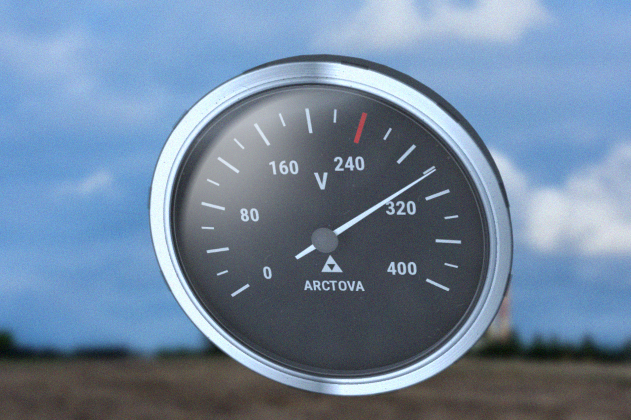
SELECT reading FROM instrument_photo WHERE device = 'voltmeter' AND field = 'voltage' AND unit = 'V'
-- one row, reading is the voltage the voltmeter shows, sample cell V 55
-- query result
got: V 300
